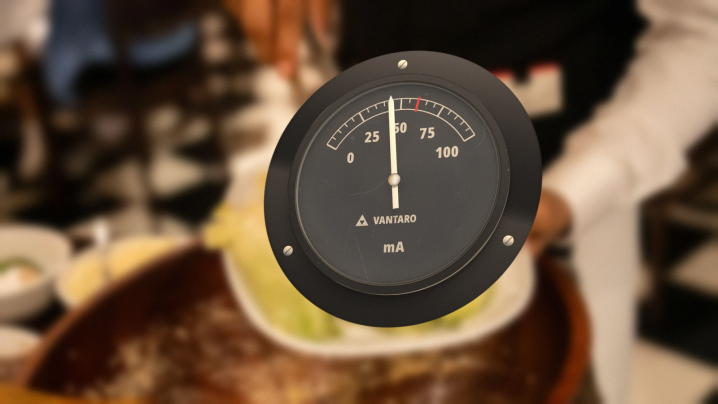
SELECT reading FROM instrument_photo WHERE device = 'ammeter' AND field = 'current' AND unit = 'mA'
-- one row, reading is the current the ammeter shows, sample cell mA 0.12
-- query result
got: mA 45
